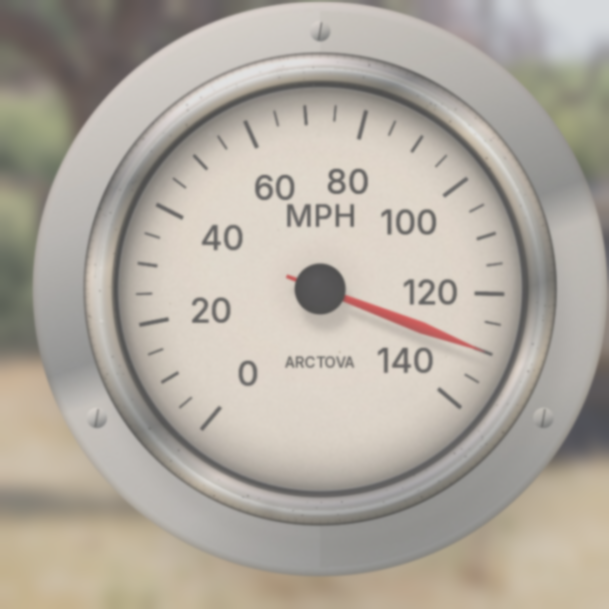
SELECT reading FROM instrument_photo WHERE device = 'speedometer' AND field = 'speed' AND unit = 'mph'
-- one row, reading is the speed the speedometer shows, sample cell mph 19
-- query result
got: mph 130
